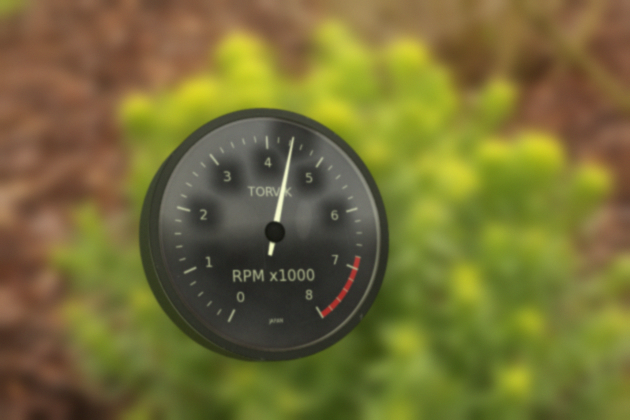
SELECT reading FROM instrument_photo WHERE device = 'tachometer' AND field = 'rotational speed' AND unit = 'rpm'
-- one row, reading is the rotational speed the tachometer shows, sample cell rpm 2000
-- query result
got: rpm 4400
